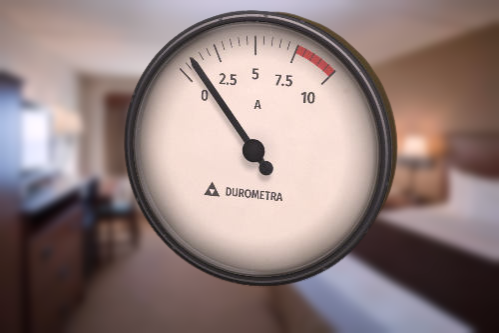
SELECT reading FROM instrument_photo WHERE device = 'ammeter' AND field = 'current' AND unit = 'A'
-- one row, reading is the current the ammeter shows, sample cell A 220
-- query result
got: A 1
